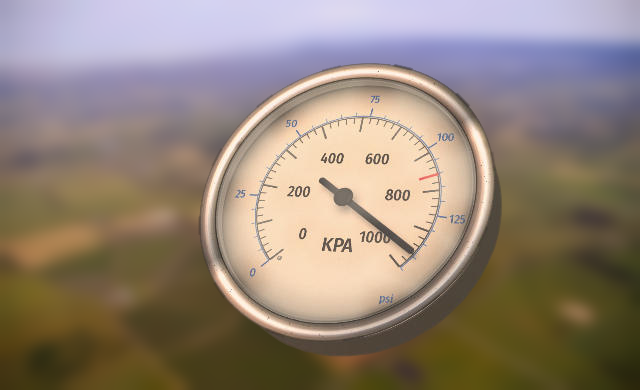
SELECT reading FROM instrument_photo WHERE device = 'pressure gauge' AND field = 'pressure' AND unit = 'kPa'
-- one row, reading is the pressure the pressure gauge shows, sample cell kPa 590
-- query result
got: kPa 960
